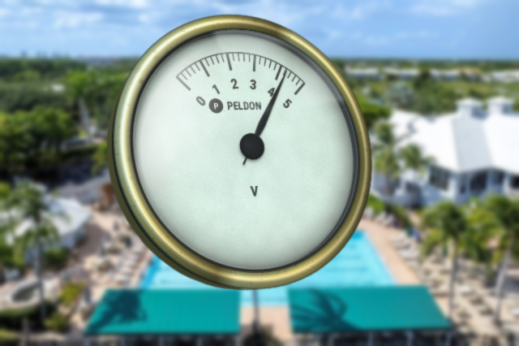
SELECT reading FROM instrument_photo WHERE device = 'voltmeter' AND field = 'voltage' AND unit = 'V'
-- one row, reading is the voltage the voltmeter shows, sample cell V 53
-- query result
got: V 4.2
